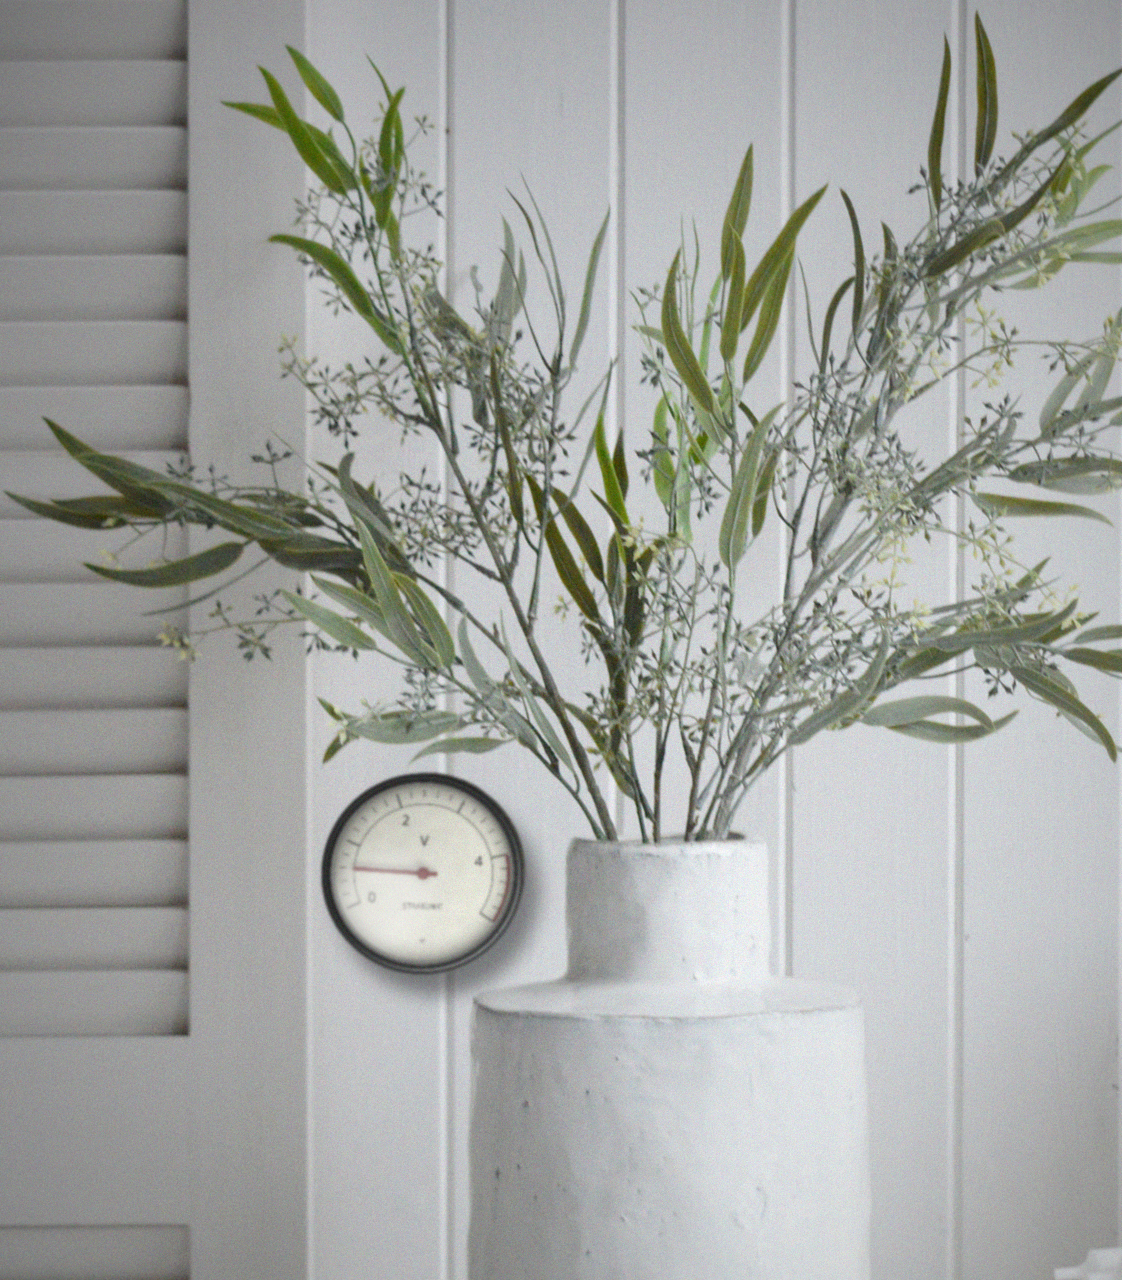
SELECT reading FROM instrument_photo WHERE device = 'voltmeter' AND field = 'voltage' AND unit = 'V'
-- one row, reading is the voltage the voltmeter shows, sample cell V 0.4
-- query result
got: V 0.6
